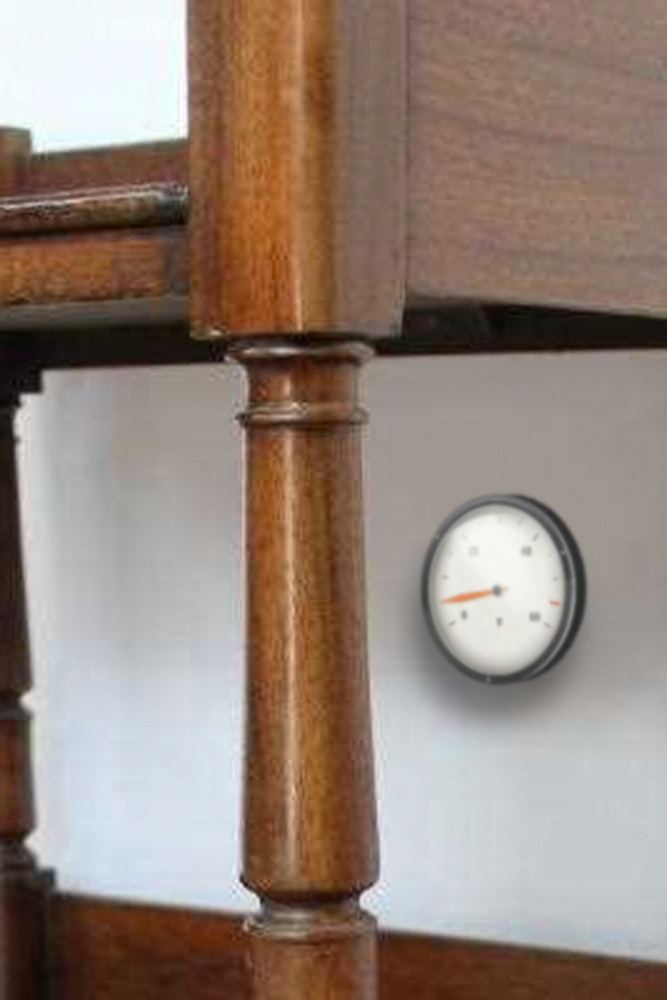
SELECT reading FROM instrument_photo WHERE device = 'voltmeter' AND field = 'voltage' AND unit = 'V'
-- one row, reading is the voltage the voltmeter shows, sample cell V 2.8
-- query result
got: V 5
